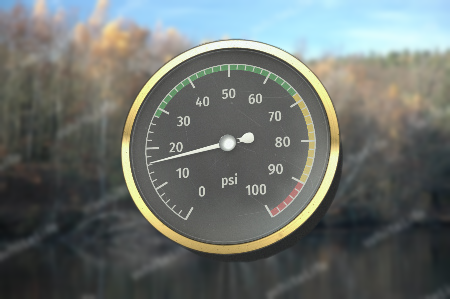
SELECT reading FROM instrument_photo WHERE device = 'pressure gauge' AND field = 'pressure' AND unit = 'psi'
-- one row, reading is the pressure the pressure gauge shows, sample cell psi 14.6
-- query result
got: psi 16
